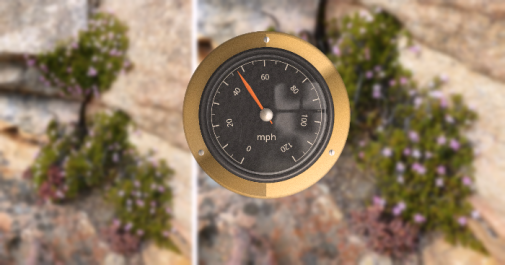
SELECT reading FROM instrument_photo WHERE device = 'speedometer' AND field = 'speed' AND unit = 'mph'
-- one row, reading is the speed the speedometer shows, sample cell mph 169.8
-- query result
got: mph 47.5
